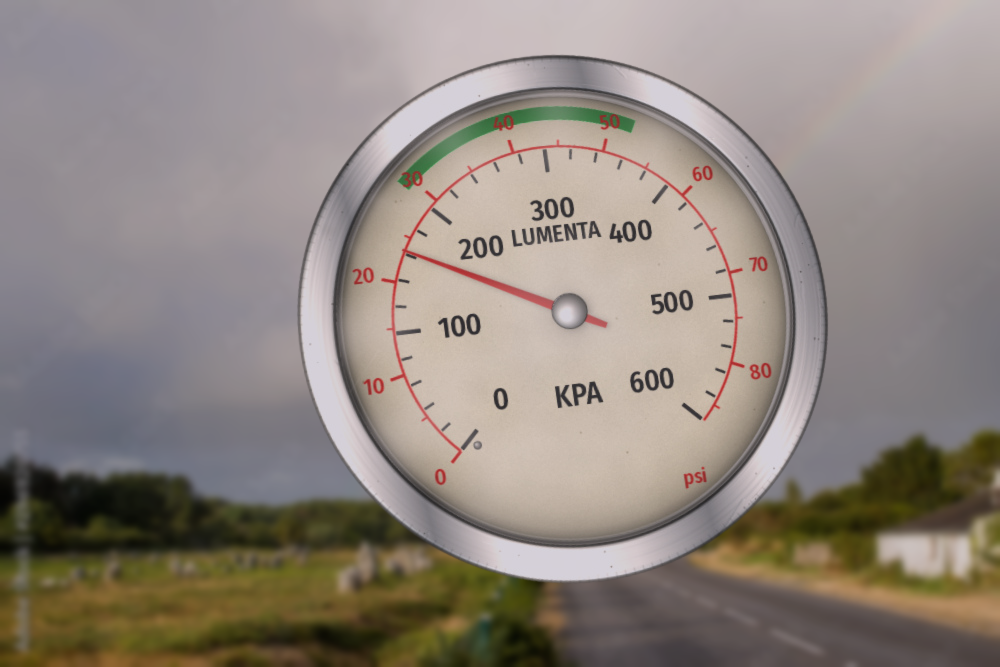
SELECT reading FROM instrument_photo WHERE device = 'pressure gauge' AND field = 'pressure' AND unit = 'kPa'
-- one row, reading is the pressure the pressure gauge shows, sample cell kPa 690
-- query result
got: kPa 160
